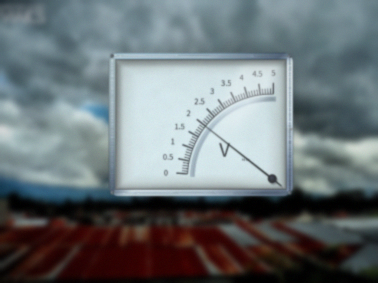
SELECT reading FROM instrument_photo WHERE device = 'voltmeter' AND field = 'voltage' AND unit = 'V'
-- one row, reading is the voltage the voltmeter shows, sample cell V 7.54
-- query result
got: V 2
